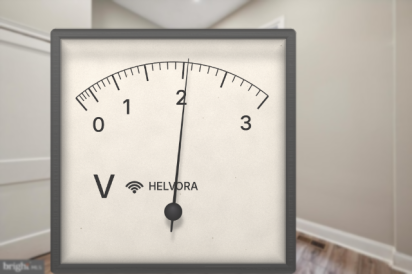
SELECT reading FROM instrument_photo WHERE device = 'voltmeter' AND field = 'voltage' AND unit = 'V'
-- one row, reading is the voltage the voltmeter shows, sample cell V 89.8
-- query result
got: V 2.05
